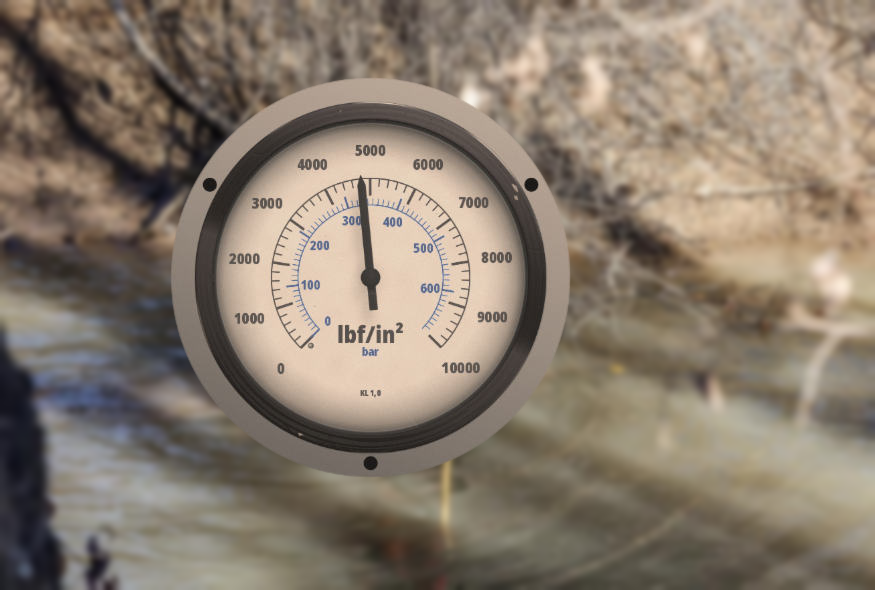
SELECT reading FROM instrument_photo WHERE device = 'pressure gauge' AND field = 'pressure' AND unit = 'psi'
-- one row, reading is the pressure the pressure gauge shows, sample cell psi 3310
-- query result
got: psi 4800
